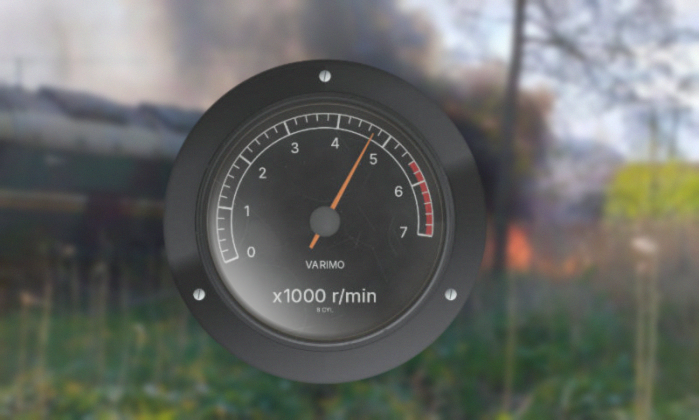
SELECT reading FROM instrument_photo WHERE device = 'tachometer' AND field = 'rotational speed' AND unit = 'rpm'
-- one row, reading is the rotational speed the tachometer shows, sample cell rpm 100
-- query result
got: rpm 4700
